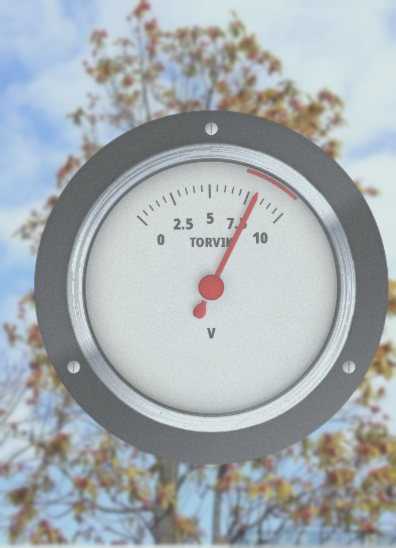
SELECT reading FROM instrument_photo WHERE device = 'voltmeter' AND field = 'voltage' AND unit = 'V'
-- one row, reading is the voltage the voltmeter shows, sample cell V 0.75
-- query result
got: V 8
